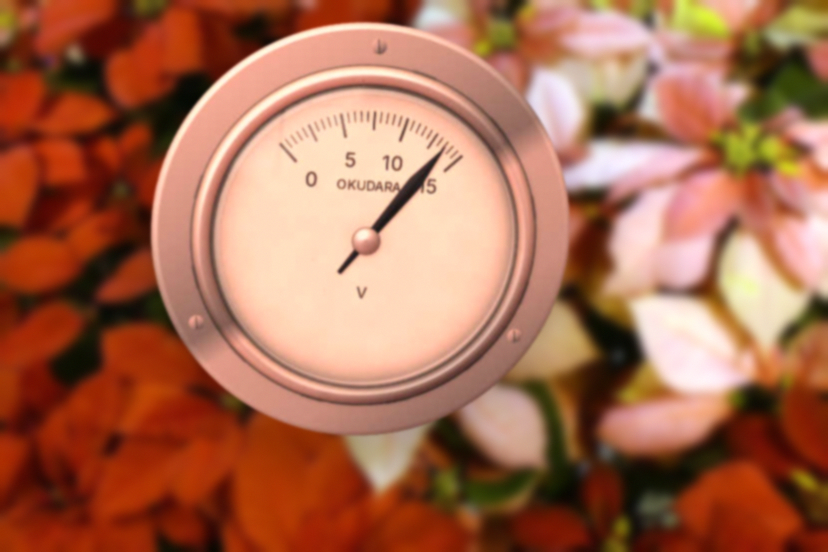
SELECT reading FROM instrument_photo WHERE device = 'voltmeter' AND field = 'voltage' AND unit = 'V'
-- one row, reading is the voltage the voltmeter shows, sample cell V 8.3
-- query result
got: V 13.5
